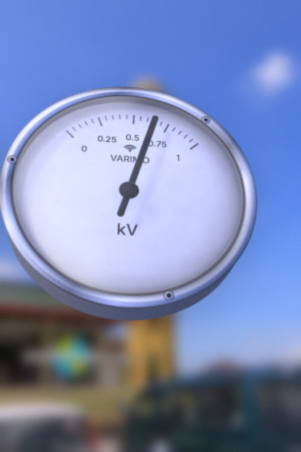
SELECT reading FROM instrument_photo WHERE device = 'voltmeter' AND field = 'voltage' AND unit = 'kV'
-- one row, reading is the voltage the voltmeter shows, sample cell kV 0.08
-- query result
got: kV 0.65
